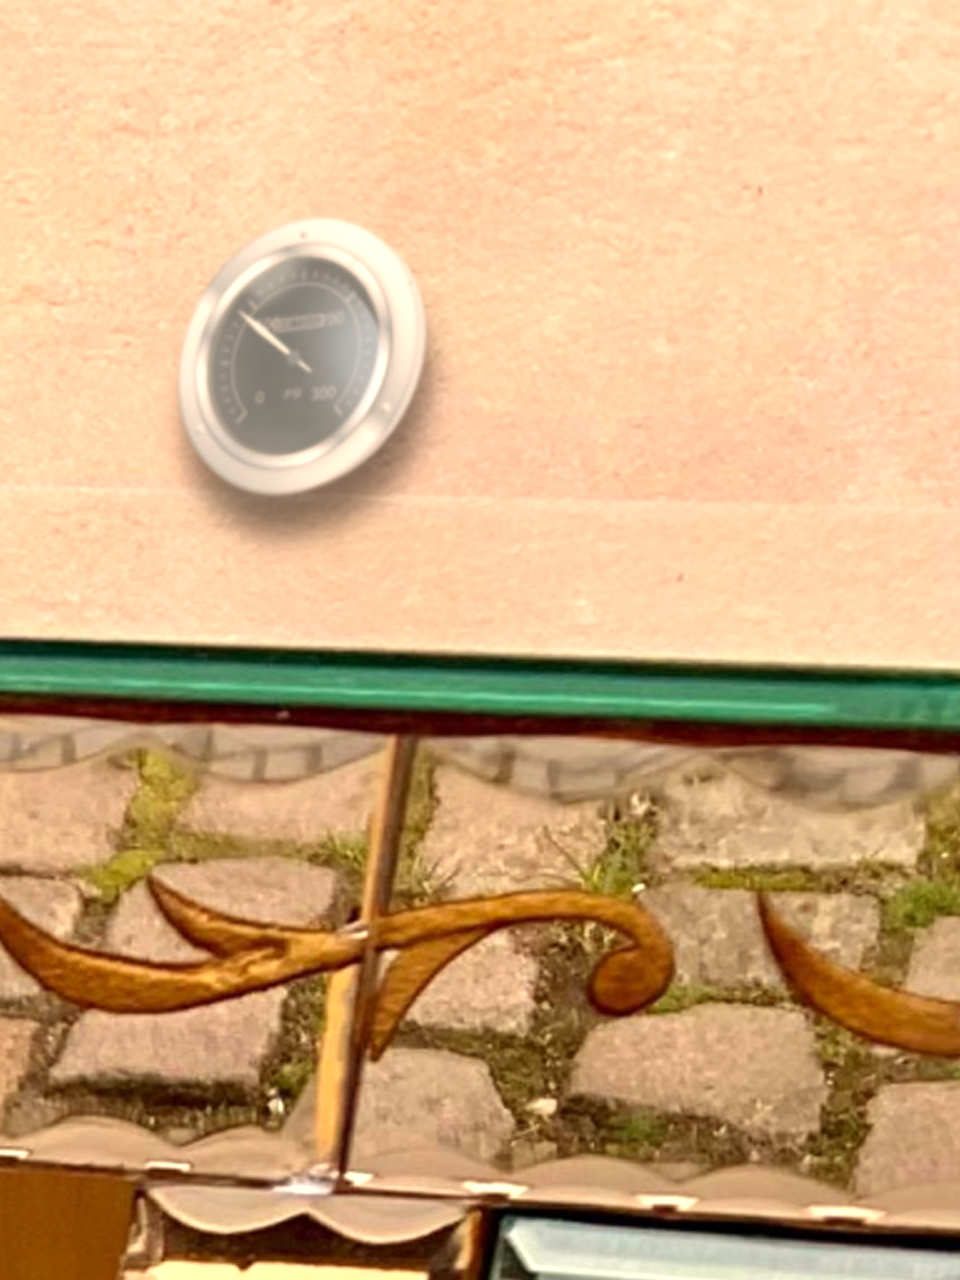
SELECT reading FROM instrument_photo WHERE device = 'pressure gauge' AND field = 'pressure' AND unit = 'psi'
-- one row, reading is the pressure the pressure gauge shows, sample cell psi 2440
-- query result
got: psi 90
